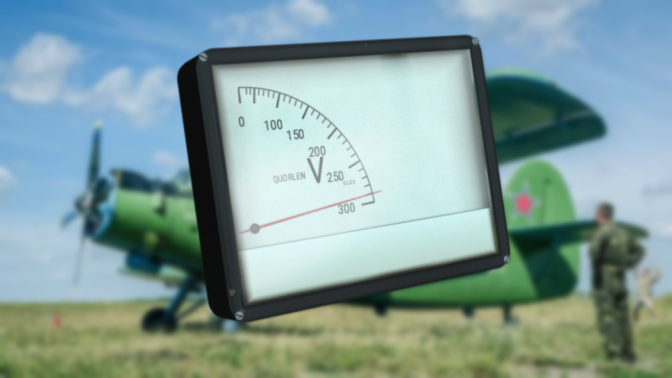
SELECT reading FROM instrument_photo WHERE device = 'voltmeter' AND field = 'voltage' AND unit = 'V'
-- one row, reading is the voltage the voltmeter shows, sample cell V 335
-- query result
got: V 290
